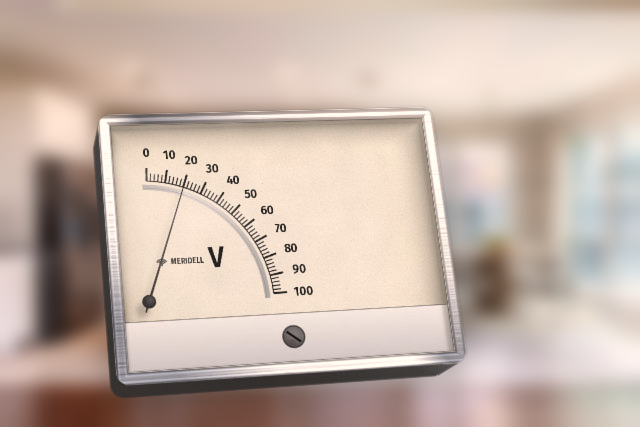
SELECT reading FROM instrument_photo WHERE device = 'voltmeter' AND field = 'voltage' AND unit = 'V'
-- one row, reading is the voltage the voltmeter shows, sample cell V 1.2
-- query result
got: V 20
